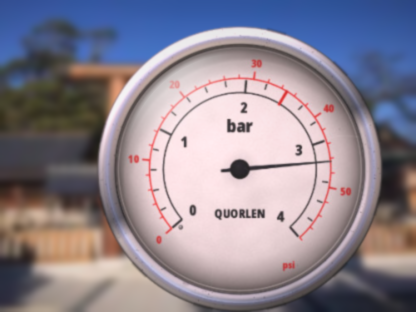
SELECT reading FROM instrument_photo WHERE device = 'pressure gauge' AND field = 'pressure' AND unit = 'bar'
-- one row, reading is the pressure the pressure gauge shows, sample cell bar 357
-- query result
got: bar 3.2
